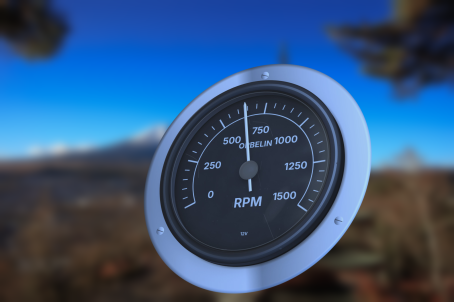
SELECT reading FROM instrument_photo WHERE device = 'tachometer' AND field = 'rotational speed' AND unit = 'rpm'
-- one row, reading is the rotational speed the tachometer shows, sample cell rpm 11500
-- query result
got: rpm 650
